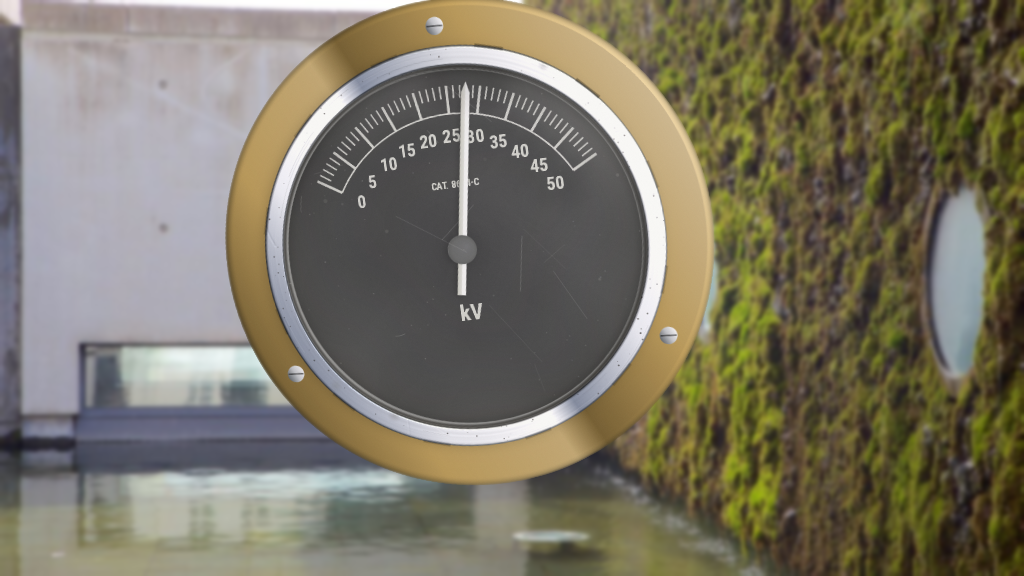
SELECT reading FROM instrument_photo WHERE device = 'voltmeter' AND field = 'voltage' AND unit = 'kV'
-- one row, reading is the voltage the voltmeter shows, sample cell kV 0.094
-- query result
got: kV 28
